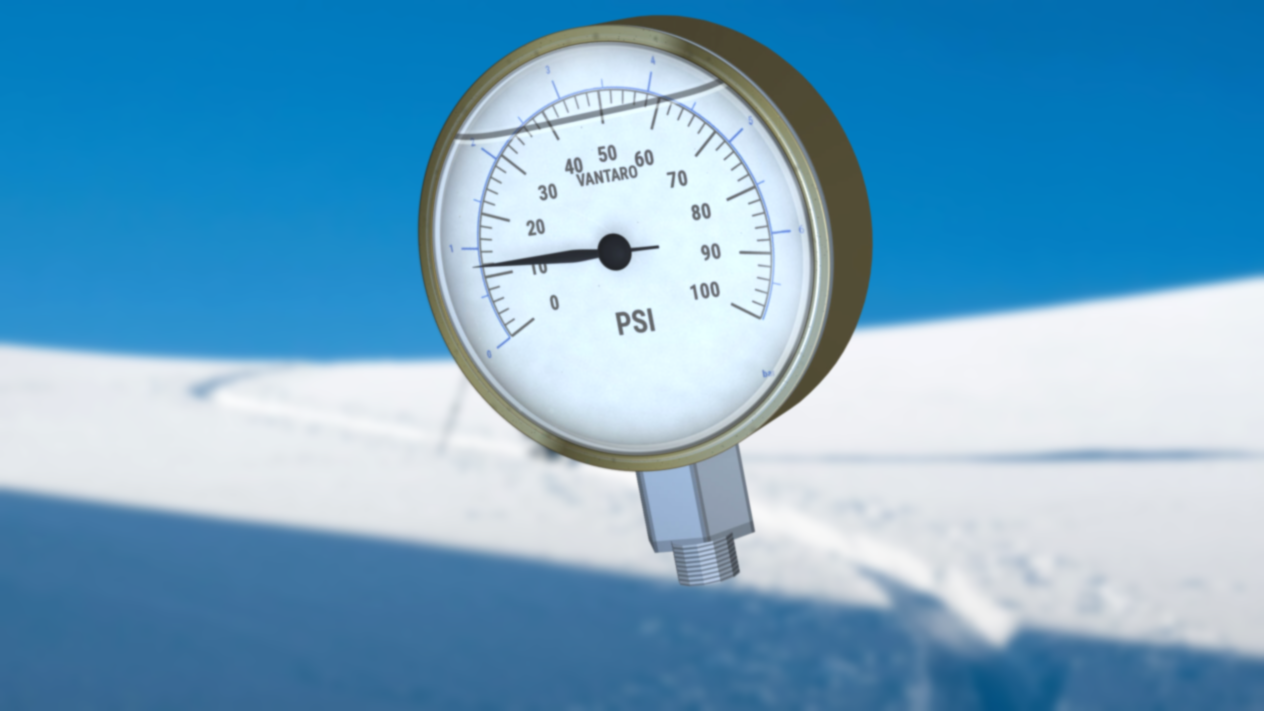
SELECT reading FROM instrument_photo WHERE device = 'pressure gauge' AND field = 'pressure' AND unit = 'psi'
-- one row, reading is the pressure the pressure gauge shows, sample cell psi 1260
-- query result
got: psi 12
